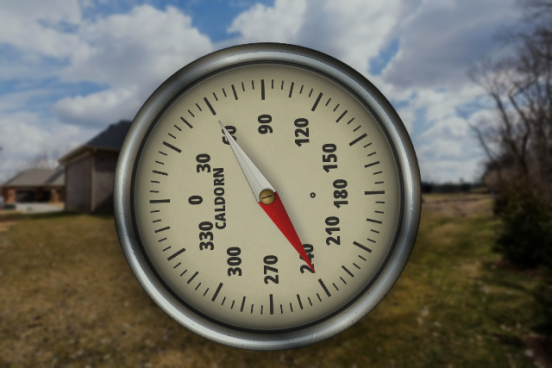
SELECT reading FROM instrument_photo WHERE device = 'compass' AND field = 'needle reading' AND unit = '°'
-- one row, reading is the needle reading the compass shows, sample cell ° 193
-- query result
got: ° 240
